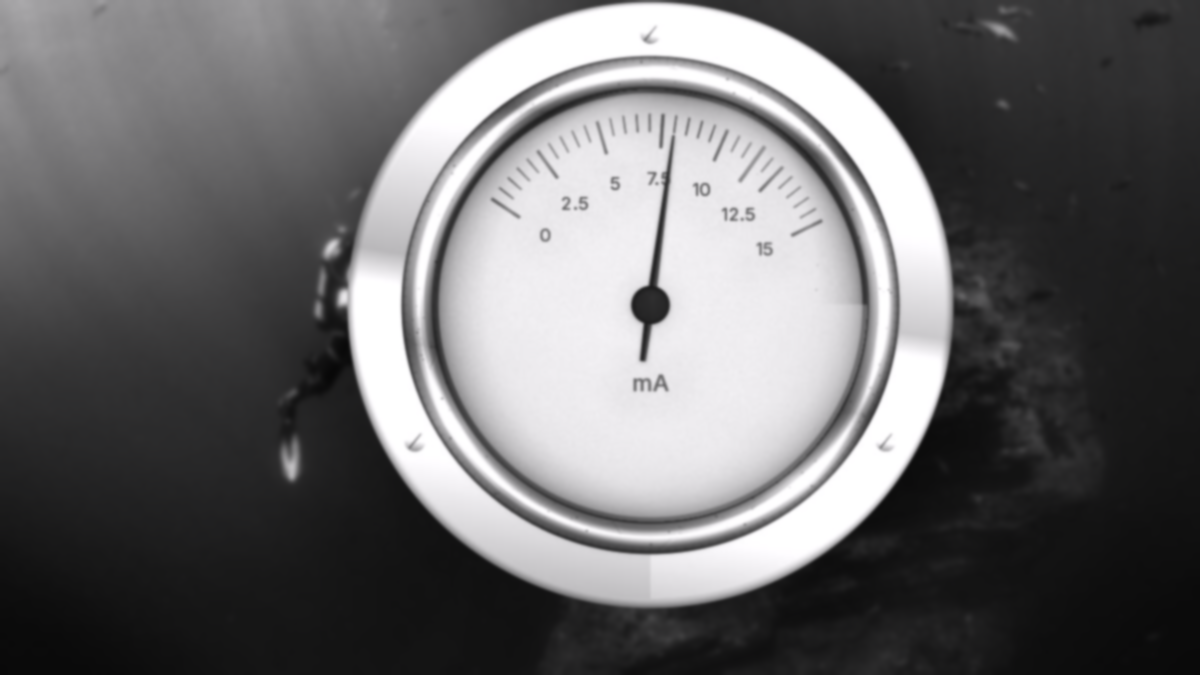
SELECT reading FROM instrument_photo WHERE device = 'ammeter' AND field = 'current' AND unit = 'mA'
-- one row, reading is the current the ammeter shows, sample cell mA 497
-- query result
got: mA 8
